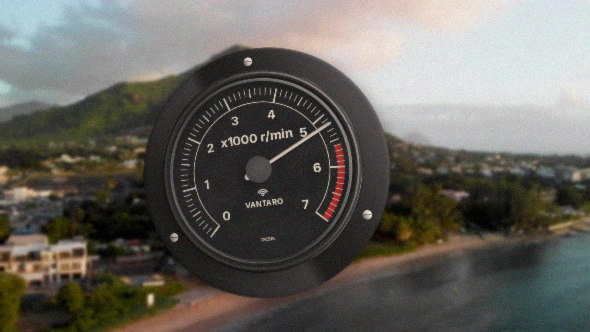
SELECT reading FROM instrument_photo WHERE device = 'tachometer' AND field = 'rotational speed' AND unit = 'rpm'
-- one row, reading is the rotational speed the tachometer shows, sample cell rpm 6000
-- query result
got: rpm 5200
